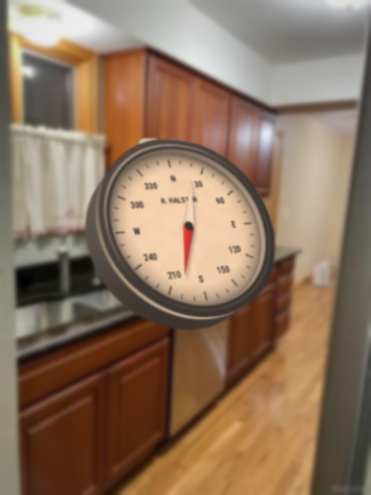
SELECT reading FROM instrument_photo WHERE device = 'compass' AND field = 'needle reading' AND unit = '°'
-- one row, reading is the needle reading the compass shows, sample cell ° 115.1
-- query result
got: ° 200
